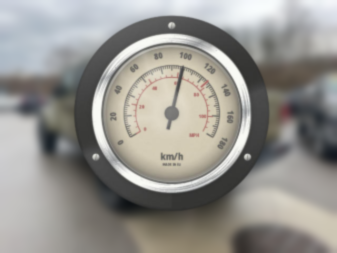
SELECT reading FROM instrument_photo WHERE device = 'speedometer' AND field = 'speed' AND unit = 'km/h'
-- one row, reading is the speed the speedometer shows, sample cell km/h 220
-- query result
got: km/h 100
